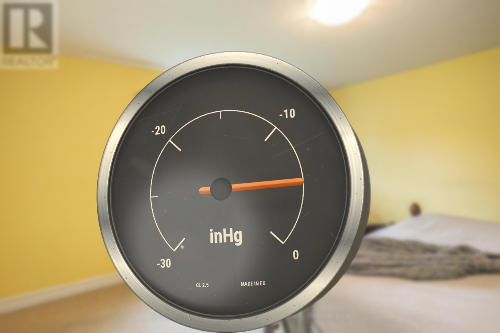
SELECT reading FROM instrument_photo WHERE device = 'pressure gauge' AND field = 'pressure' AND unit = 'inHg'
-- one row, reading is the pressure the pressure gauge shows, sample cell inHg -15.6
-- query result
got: inHg -5
